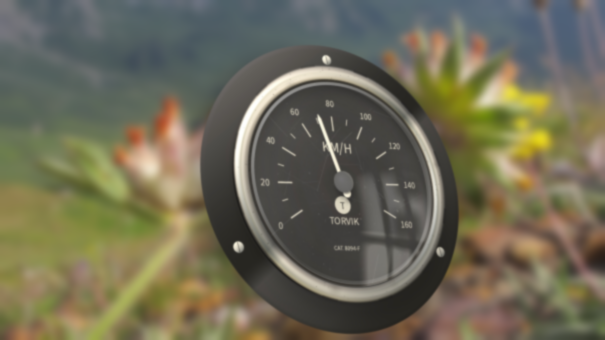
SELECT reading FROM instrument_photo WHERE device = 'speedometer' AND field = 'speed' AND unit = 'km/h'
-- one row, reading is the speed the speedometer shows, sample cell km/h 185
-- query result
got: km/h 70
